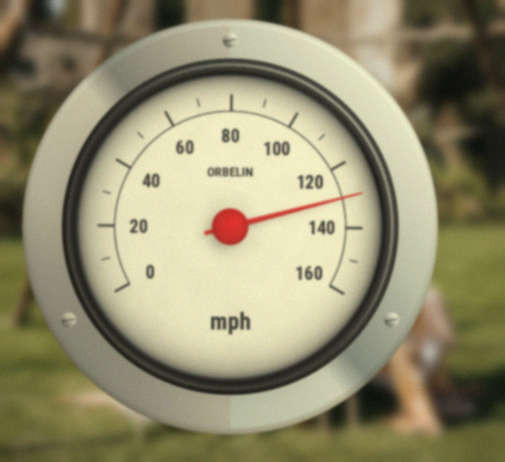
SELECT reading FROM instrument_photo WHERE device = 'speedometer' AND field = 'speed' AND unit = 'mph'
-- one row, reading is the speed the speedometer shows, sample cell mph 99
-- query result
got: mph 130
